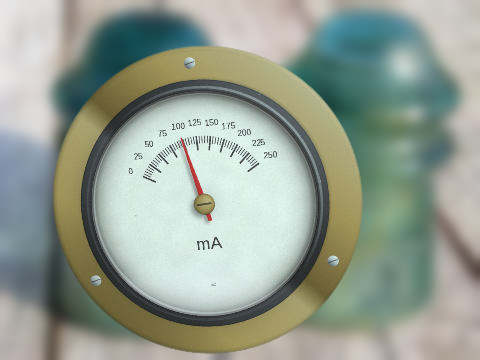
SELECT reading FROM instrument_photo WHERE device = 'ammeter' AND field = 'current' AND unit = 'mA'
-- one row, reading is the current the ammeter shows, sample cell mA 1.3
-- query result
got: mA 100
